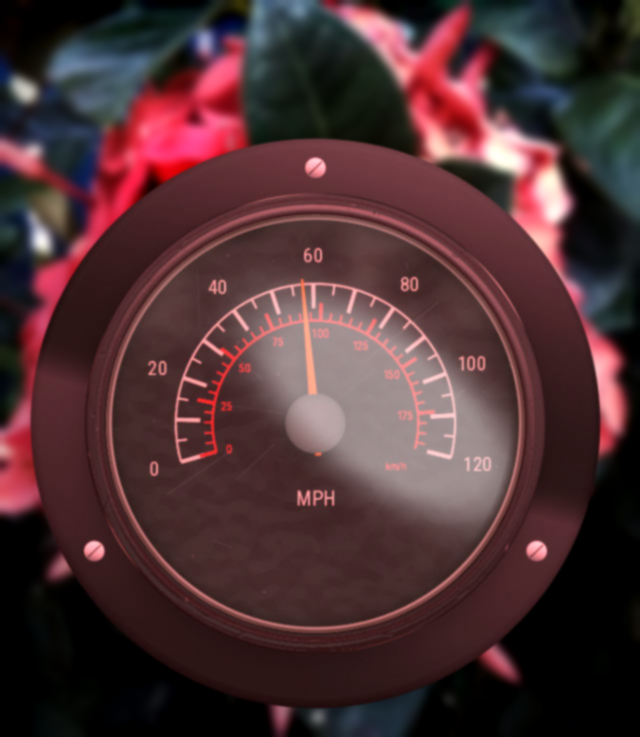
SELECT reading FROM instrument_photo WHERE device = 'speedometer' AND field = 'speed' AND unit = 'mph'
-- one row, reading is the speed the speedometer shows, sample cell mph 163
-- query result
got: mph 57.5
